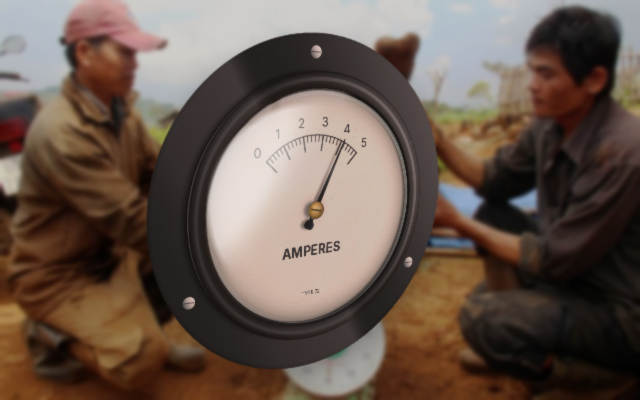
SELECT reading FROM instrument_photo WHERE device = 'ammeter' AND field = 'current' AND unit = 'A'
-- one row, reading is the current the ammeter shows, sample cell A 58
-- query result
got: A 4
